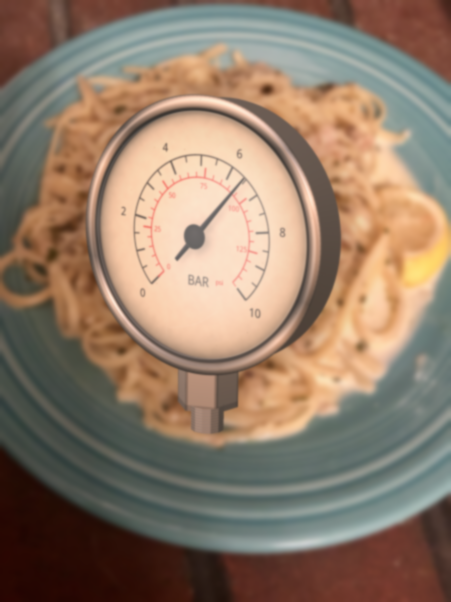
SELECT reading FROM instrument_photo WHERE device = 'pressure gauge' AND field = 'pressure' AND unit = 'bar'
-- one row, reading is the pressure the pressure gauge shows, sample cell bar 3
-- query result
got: bar 6.5
